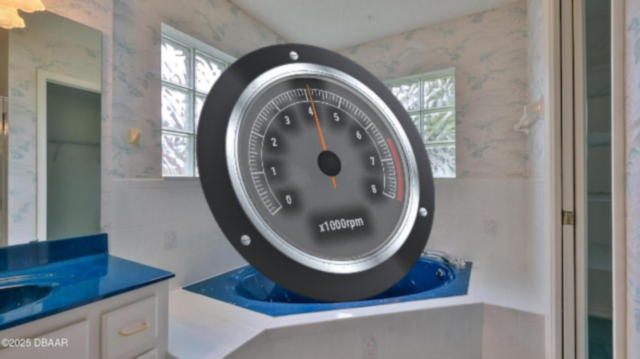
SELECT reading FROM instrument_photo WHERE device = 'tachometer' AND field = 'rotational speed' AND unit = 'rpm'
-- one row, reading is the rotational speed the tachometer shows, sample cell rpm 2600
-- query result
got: rpm 4000
